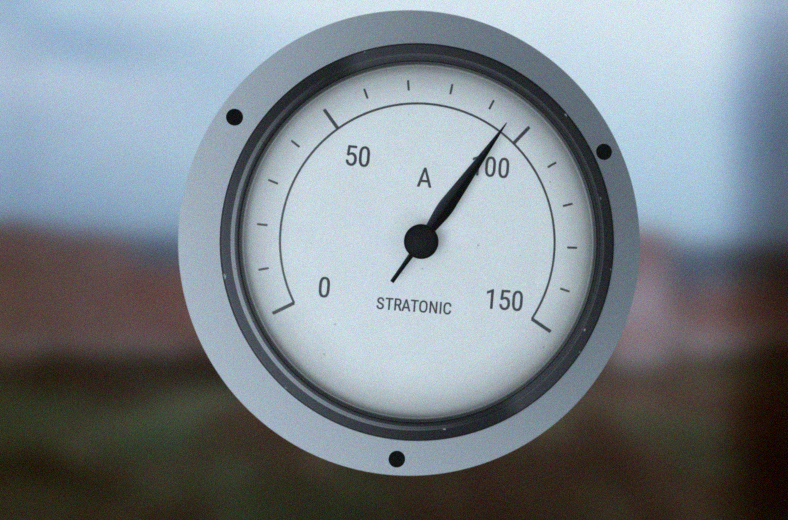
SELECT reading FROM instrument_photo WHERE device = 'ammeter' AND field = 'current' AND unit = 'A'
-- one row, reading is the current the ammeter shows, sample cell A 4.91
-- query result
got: A 95
